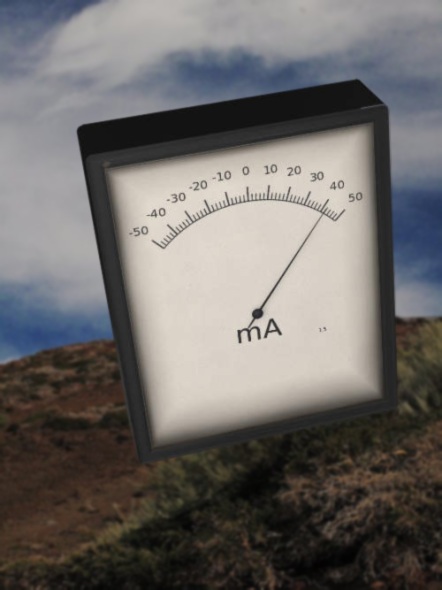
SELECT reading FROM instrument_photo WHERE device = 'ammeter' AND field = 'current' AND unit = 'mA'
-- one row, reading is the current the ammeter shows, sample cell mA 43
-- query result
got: mA 40
